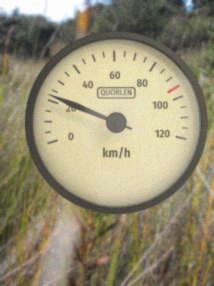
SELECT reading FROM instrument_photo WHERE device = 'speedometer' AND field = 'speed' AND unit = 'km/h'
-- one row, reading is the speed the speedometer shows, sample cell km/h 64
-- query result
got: km/h 22.5
